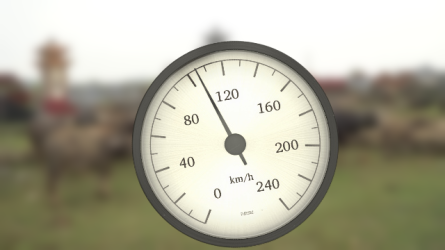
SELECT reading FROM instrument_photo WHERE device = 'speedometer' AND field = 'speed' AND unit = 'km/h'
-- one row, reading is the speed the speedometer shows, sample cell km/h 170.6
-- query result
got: km/h 105
